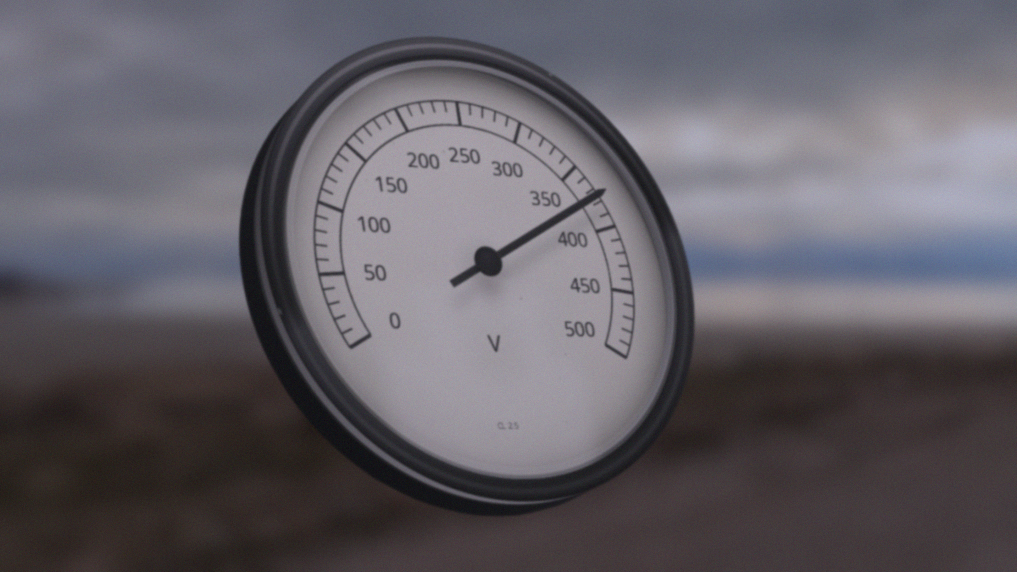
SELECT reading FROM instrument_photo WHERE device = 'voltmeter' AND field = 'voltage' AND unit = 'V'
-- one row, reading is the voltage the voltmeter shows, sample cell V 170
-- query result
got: V 375
